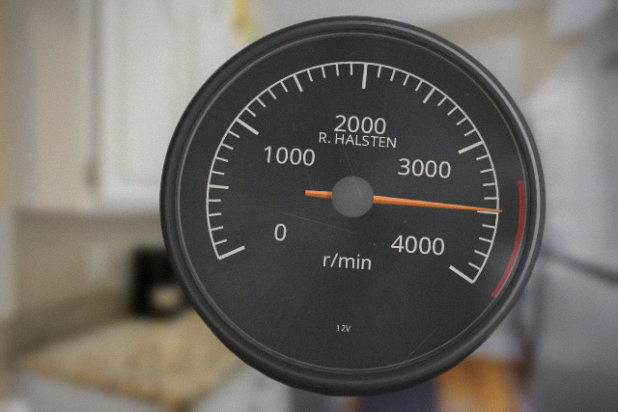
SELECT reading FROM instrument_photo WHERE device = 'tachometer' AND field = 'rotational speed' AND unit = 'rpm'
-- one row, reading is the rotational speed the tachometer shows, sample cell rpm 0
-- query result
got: rpm 3500
